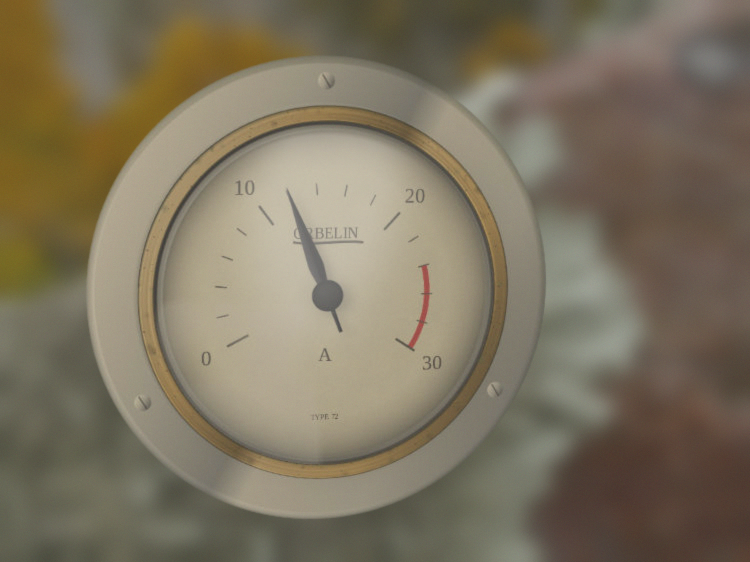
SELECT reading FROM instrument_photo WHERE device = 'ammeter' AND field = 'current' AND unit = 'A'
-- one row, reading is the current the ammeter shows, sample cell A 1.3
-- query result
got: A 12
